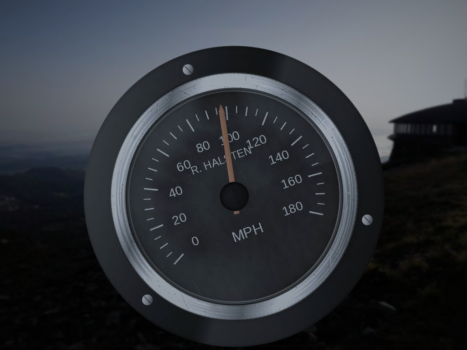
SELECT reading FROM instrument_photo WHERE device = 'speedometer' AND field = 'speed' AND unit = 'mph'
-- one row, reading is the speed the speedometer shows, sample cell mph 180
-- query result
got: mph 97.5
